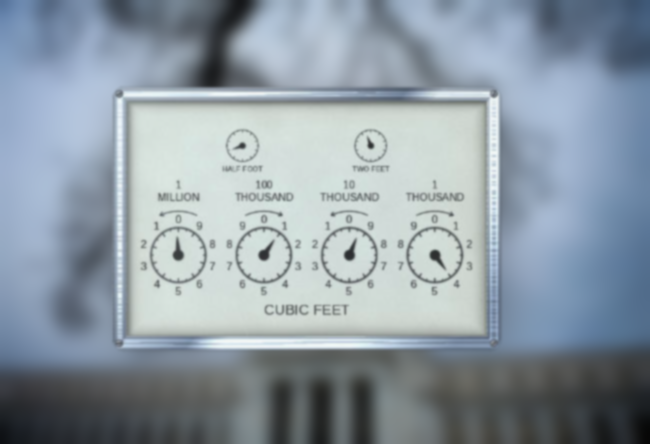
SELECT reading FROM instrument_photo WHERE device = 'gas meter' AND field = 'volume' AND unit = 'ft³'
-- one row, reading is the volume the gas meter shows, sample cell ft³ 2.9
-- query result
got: ft³ 9400
